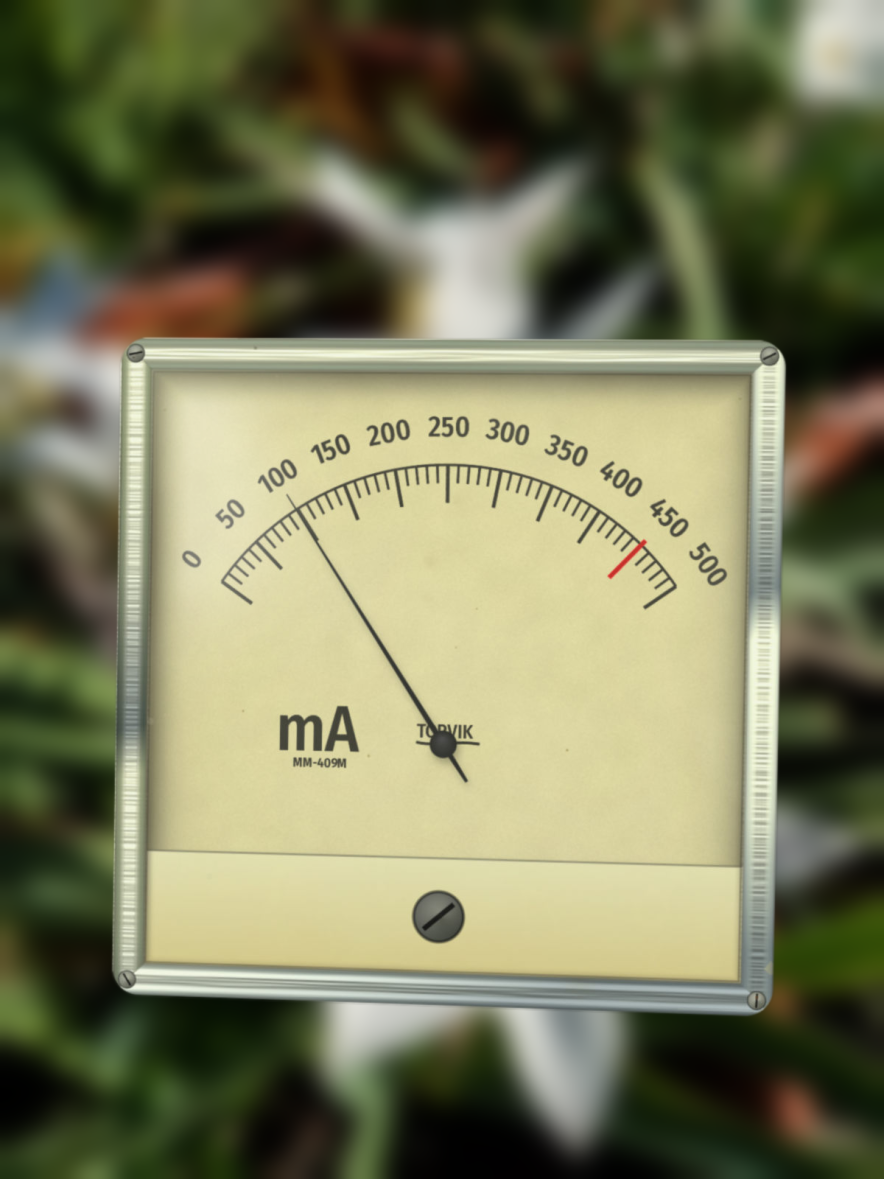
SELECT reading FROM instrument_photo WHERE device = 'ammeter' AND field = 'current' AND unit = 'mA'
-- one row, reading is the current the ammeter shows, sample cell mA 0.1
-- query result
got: mA 100
